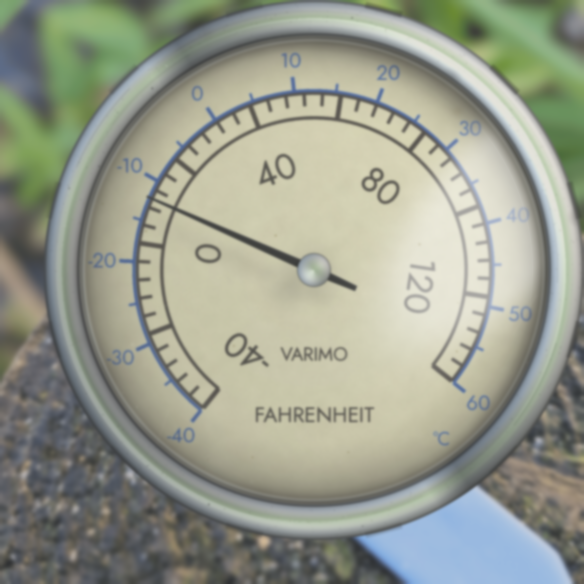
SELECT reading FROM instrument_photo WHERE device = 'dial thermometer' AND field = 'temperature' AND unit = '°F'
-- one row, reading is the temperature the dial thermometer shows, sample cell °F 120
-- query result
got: °F 10
